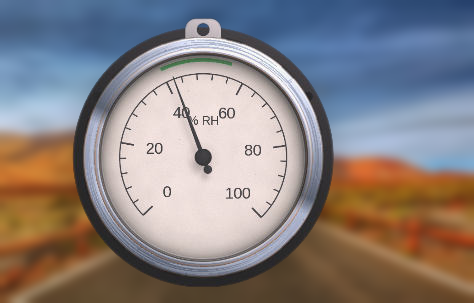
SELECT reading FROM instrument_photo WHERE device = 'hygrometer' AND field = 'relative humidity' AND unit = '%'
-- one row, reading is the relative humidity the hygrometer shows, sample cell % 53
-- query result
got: % 42
